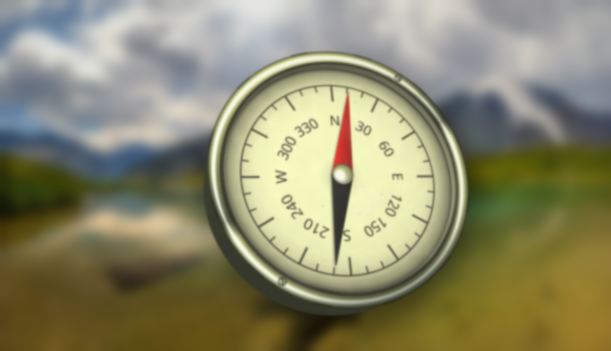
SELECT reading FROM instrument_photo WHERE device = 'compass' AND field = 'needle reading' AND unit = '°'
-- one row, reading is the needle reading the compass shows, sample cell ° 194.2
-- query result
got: ° 10
